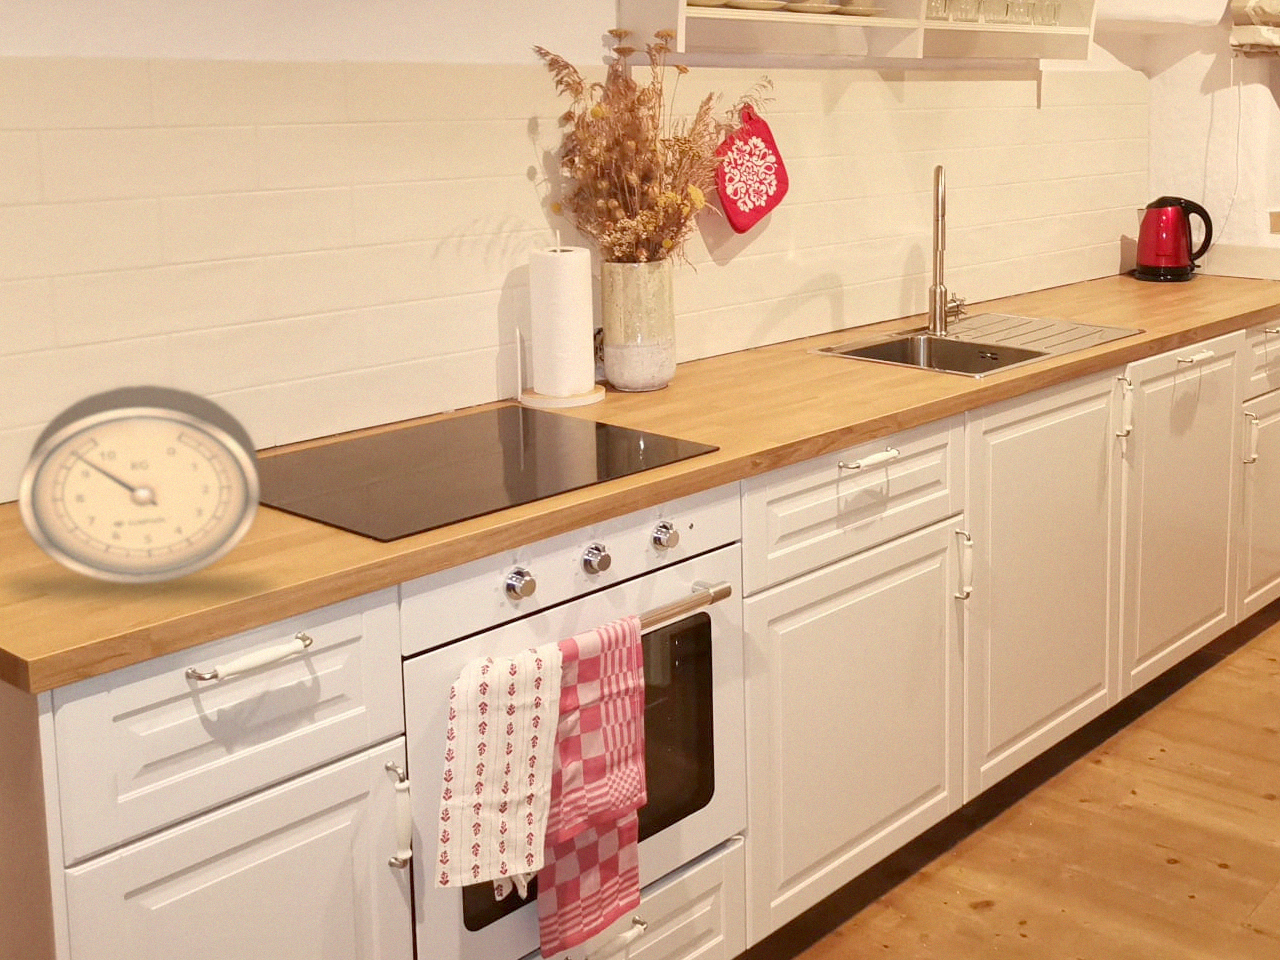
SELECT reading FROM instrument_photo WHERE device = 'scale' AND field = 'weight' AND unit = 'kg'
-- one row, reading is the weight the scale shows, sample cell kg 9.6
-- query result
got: kg 9.5
